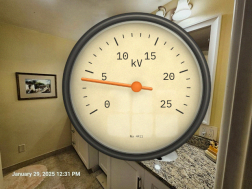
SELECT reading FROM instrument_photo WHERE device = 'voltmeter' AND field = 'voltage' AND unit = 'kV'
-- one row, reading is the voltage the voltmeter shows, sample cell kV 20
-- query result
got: kV 4
